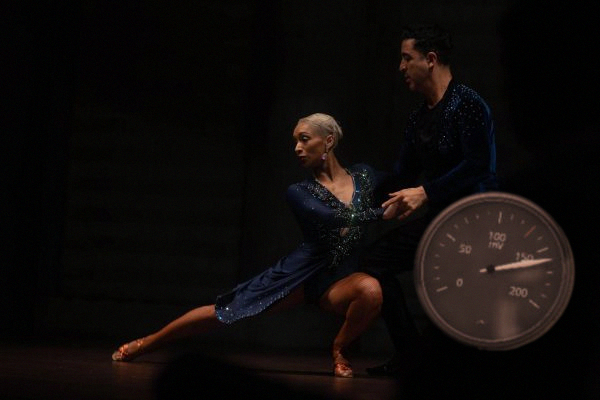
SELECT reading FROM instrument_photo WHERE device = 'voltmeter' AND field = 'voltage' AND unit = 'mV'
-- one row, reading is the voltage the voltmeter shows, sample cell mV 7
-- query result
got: mV 160
